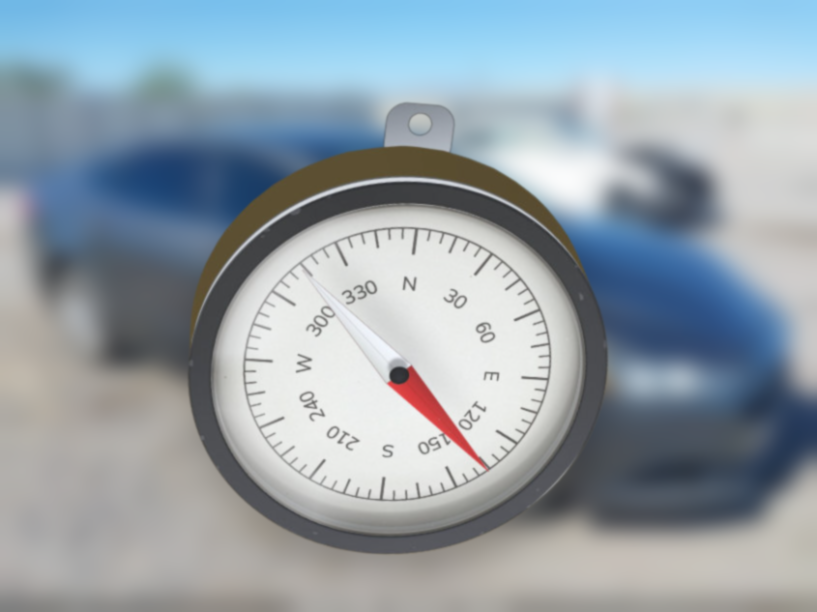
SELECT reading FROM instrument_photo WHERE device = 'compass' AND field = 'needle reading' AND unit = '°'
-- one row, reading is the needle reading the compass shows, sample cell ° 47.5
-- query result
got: ° 135
